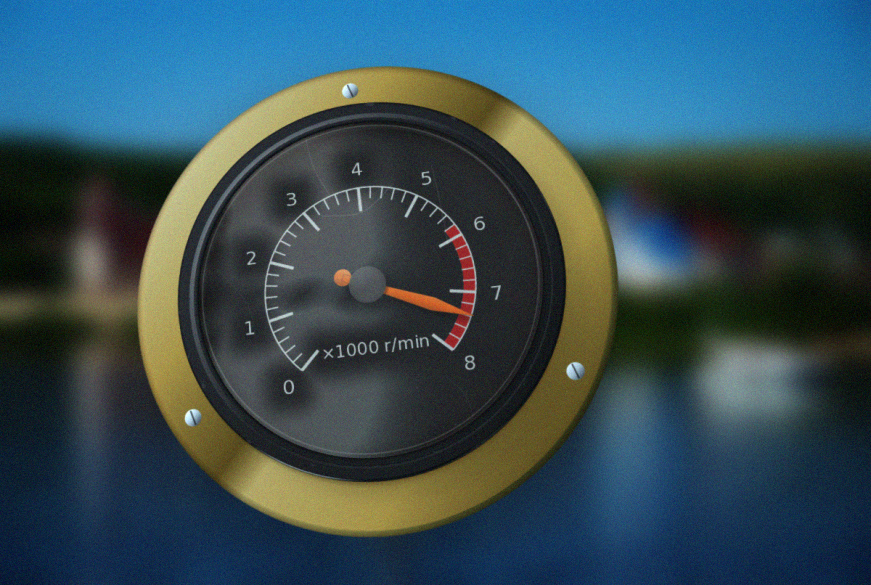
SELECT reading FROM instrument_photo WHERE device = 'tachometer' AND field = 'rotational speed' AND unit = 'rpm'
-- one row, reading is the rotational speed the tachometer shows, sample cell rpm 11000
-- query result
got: rpm 7400
